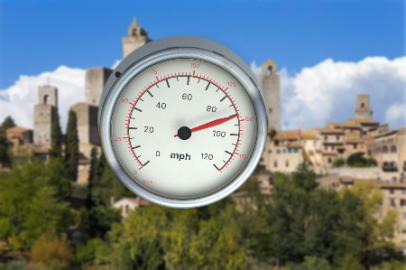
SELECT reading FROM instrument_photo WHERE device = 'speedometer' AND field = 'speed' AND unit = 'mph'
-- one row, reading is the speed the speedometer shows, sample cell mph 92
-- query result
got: mph 90
